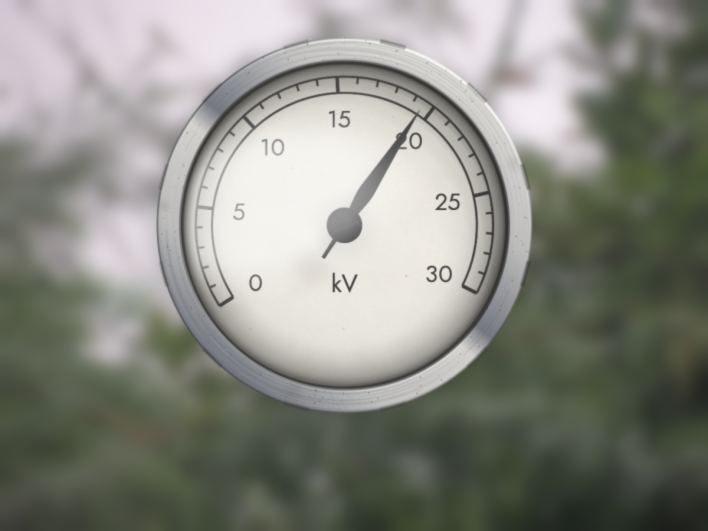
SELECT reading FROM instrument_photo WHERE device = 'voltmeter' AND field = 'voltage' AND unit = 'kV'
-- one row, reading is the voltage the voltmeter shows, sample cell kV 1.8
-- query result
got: kV 19.5
